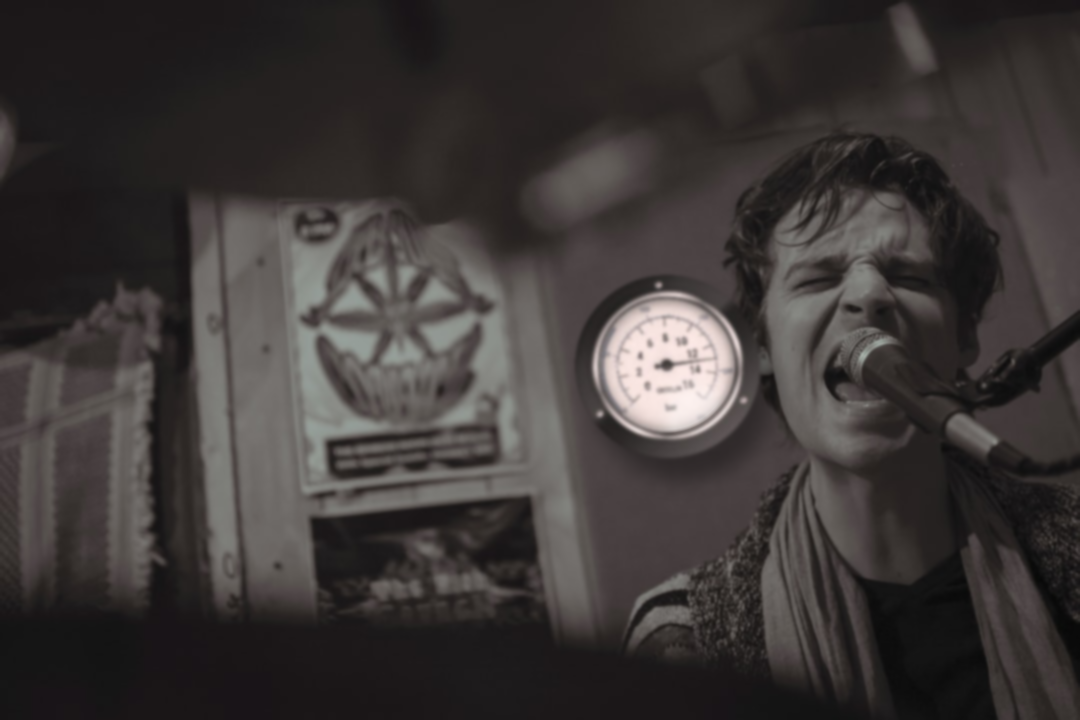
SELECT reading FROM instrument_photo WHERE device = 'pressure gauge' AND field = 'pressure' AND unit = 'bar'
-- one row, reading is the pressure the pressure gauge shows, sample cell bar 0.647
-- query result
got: bar 13
